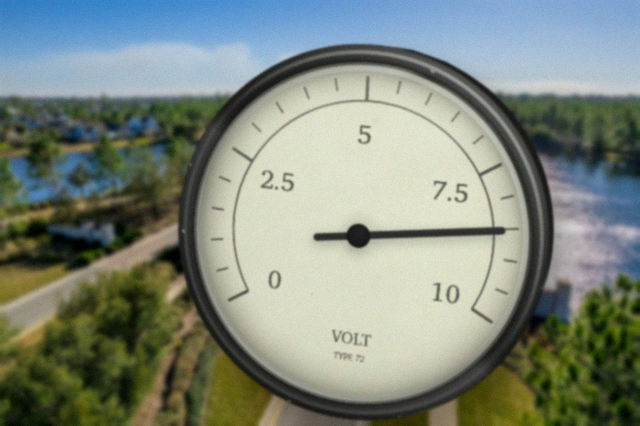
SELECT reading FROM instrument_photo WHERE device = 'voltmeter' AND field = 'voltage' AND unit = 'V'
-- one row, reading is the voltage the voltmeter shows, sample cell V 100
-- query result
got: V 8.5
